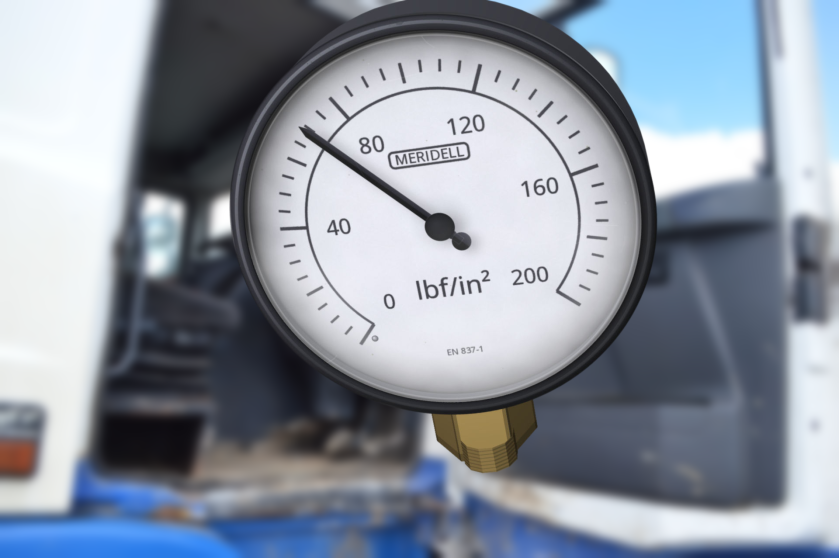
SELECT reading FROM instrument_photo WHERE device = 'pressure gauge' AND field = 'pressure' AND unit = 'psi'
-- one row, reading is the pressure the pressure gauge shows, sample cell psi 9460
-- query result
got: psi 70
